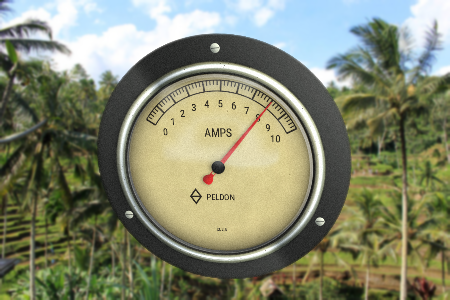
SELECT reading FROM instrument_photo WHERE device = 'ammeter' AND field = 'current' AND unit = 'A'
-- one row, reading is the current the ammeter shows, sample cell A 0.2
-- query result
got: A 8
